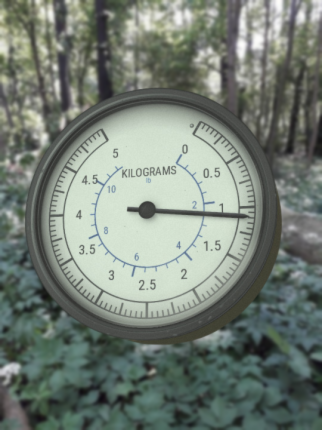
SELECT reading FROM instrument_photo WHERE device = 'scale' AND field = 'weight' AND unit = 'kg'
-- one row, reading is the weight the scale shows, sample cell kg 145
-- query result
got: kg 1.1
